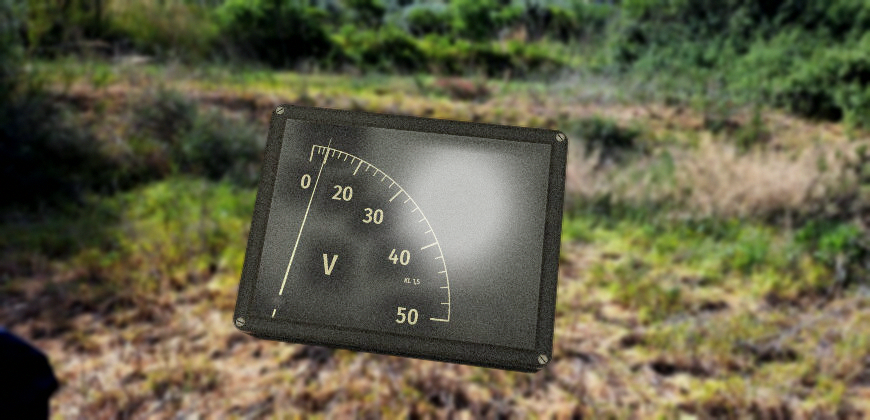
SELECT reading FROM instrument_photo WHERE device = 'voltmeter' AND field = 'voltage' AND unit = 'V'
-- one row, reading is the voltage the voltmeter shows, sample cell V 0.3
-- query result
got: V 10
